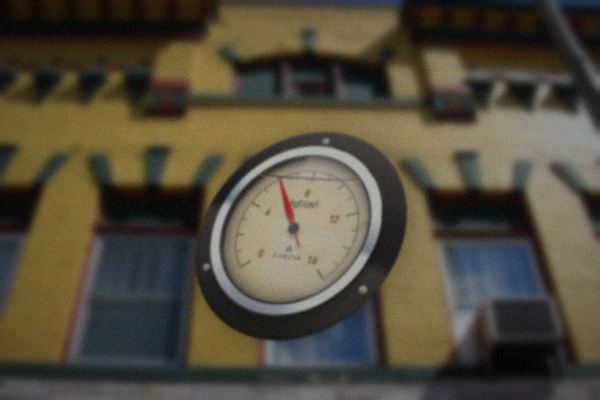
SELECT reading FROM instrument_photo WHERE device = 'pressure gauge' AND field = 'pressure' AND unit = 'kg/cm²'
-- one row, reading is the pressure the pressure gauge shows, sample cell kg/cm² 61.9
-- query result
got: kg/cm² 6
